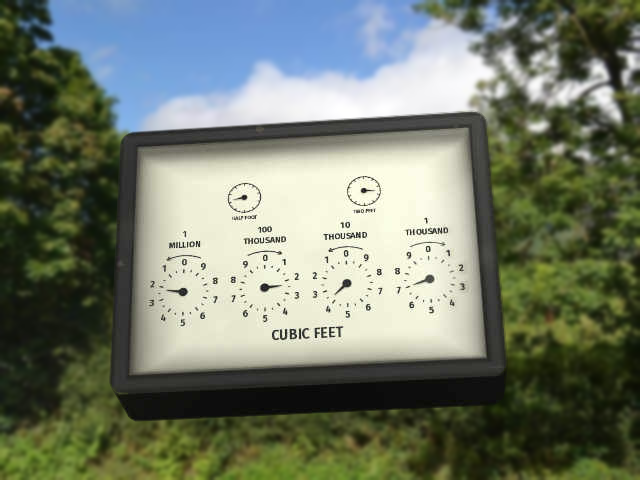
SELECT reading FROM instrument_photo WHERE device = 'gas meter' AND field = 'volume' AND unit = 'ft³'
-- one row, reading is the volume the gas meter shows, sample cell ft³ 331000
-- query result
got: ft³ 223700
